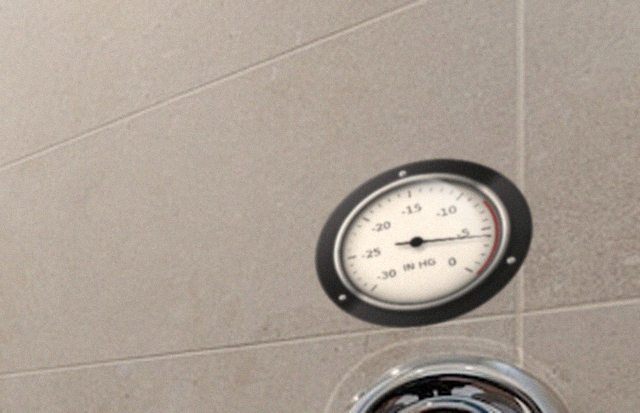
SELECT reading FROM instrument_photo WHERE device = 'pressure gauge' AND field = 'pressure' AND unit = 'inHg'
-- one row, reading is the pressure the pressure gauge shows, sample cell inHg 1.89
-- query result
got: inHg -4
